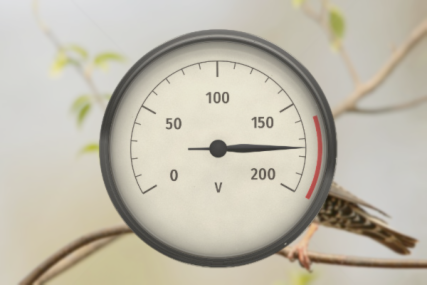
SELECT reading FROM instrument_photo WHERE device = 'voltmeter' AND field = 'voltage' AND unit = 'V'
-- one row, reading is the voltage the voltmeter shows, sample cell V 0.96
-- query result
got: V 175
